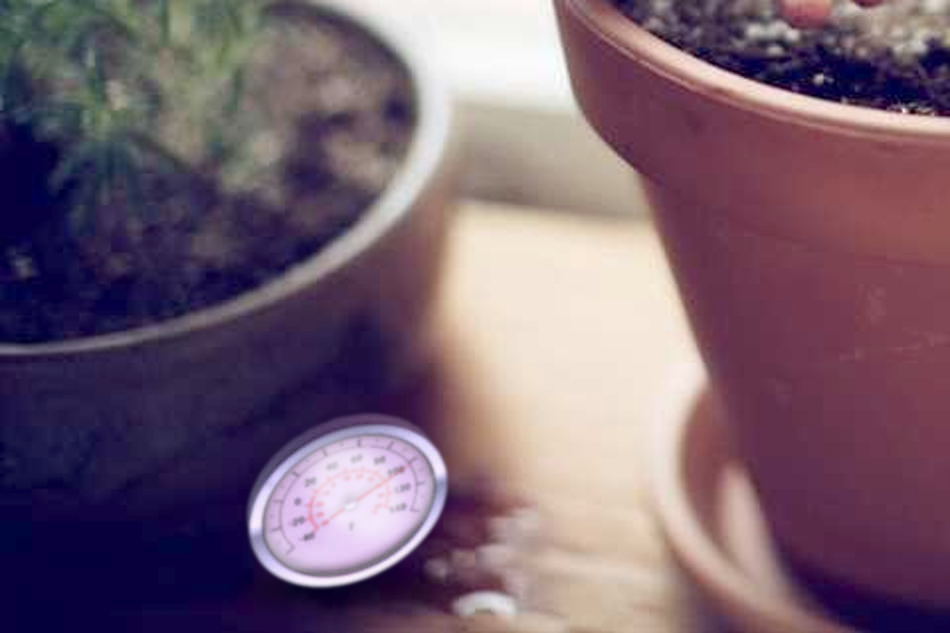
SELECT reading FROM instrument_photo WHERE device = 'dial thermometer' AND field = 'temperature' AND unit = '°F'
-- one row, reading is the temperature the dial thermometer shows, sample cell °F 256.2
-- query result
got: °F 100
